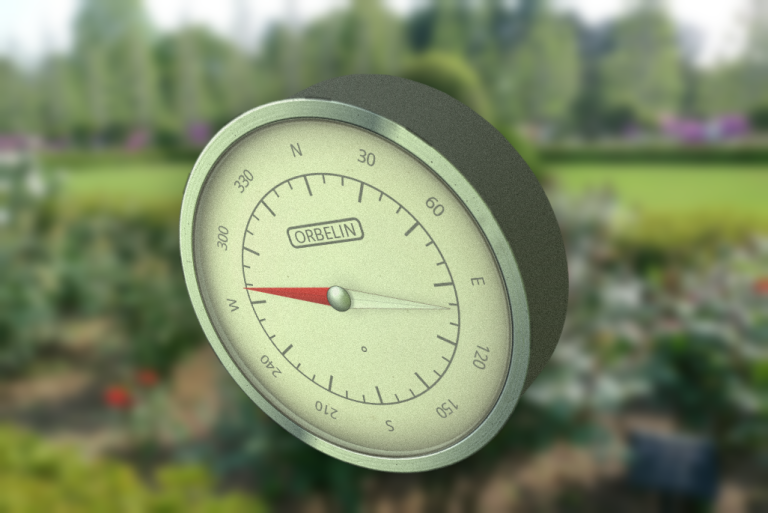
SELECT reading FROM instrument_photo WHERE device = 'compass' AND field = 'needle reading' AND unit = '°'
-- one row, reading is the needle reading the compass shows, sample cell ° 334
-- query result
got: ° 280
